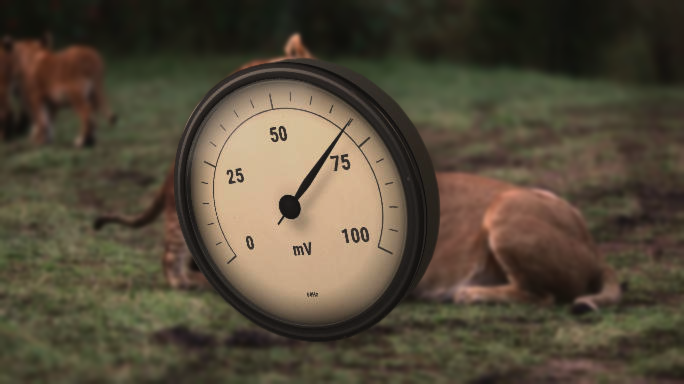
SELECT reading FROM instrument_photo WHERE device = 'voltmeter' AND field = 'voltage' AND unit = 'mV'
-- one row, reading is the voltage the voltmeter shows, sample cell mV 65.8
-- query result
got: mV 70
